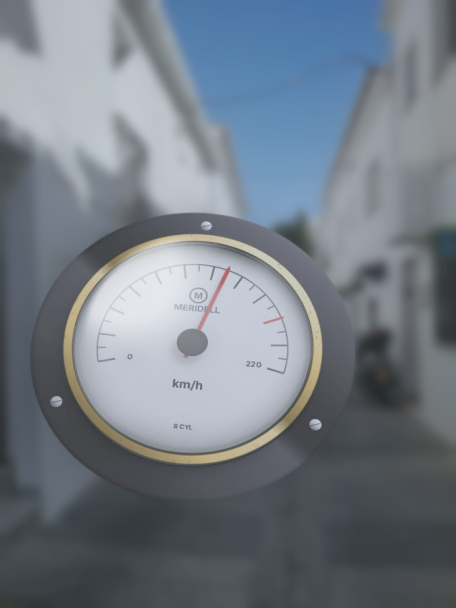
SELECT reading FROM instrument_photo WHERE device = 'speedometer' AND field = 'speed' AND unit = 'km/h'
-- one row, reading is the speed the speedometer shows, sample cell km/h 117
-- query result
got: km/h 130
